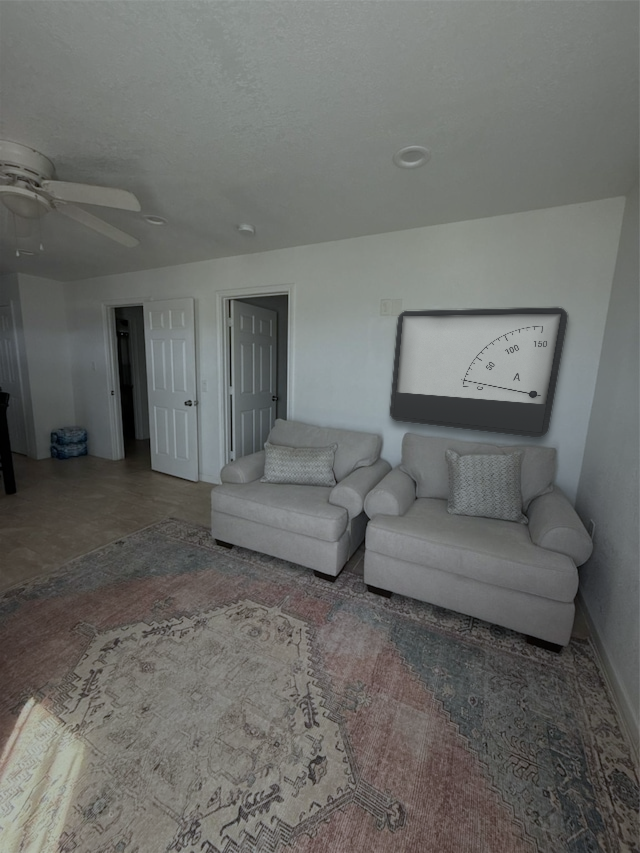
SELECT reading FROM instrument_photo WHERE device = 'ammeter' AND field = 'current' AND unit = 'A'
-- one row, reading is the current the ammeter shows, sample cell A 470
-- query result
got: A 10
